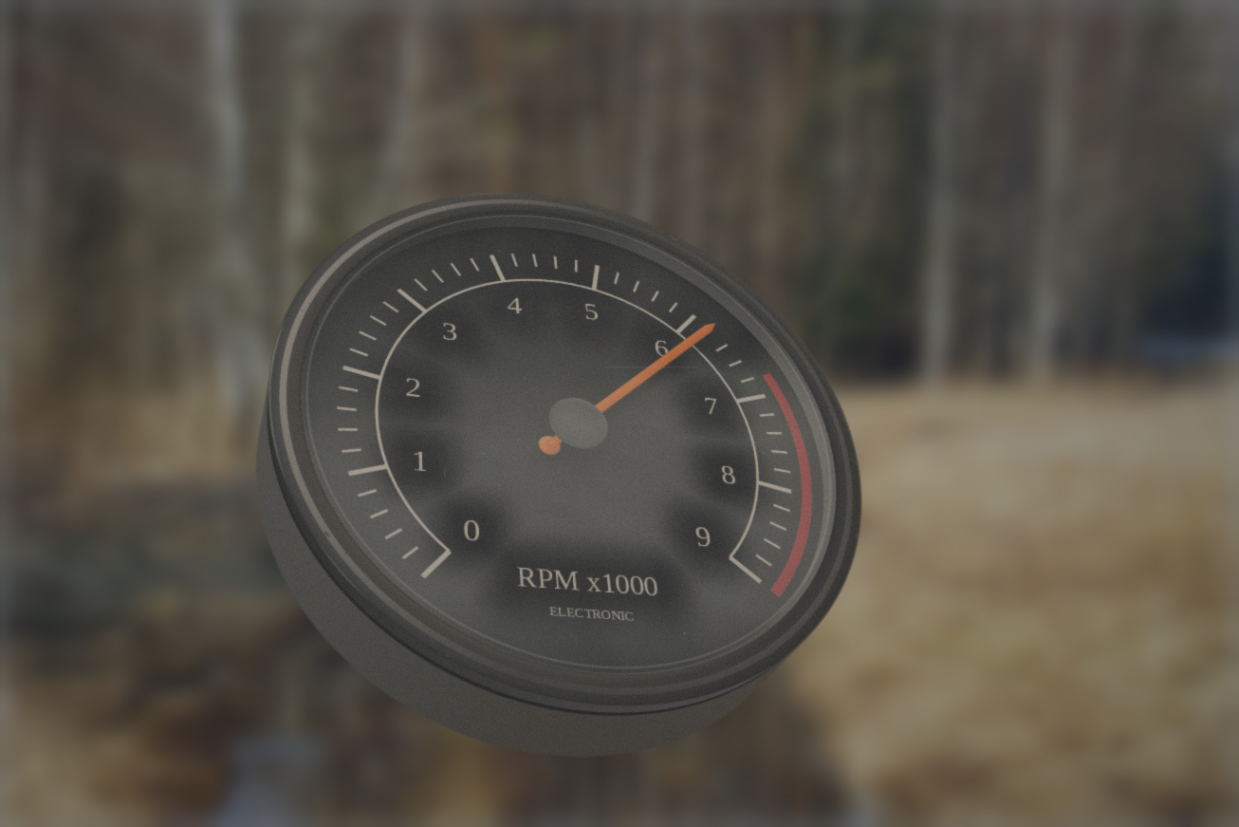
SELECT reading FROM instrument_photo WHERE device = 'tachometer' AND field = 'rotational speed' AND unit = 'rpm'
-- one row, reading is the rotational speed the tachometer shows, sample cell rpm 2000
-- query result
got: rpm 6200
